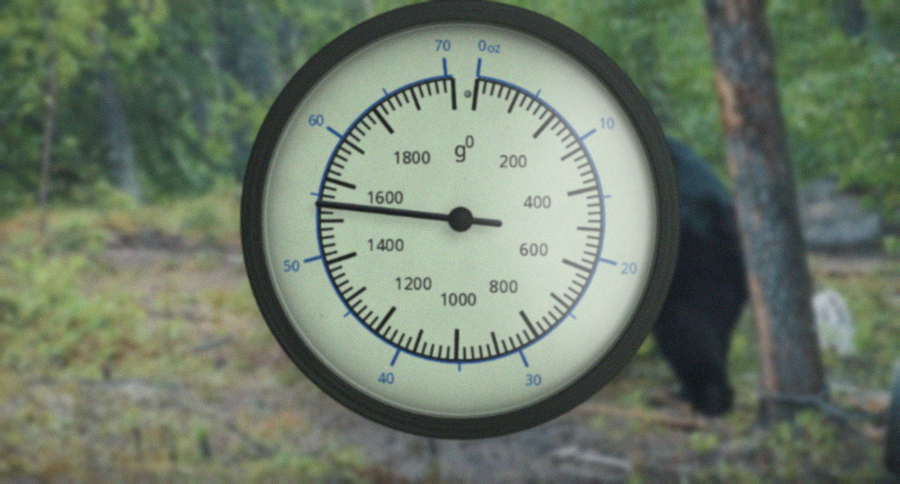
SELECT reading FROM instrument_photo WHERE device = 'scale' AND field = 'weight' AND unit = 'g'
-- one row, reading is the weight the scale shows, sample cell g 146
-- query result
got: g 1540
